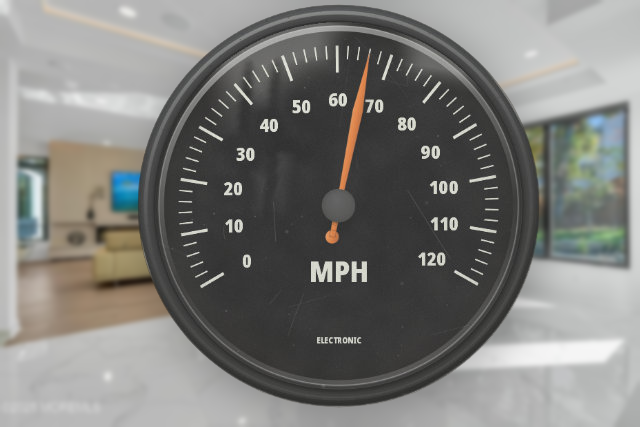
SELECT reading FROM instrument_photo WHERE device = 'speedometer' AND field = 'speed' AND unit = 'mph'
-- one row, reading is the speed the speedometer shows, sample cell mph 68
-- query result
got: mph 66
